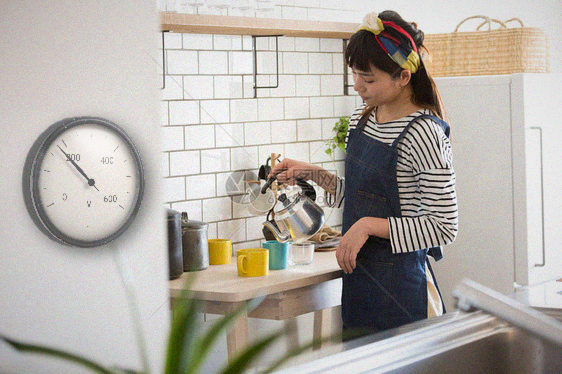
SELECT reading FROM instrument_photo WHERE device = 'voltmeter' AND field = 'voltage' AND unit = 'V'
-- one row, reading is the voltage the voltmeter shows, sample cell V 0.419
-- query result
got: V 175
